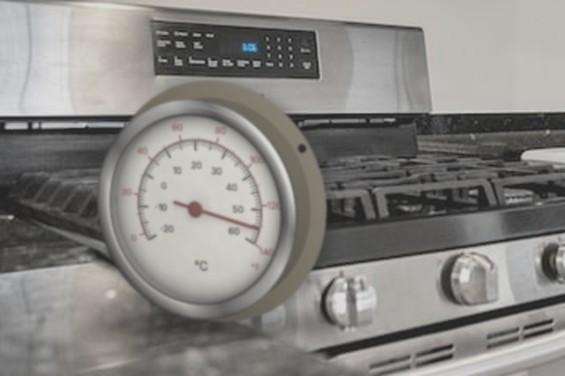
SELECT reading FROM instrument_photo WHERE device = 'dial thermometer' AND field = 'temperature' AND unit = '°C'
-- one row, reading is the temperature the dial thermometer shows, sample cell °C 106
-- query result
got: °C 55
